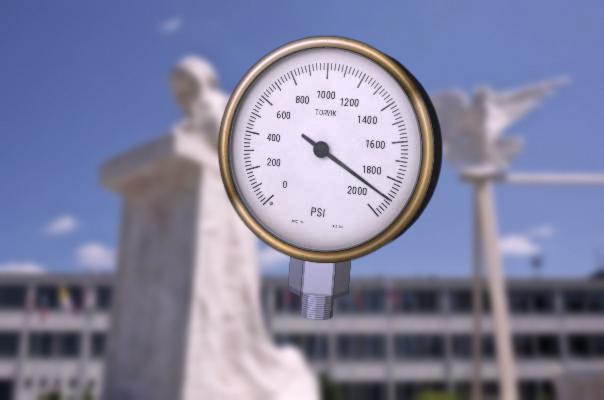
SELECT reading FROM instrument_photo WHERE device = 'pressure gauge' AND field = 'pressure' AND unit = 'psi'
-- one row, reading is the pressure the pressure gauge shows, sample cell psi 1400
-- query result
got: psi 1900
